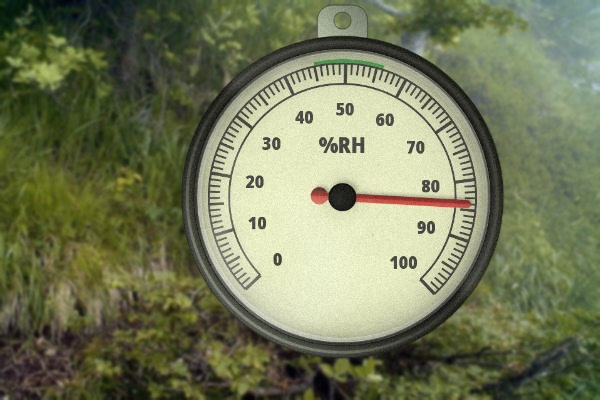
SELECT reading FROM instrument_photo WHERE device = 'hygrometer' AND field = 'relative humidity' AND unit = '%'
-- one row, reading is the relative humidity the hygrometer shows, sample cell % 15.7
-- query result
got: % 84
